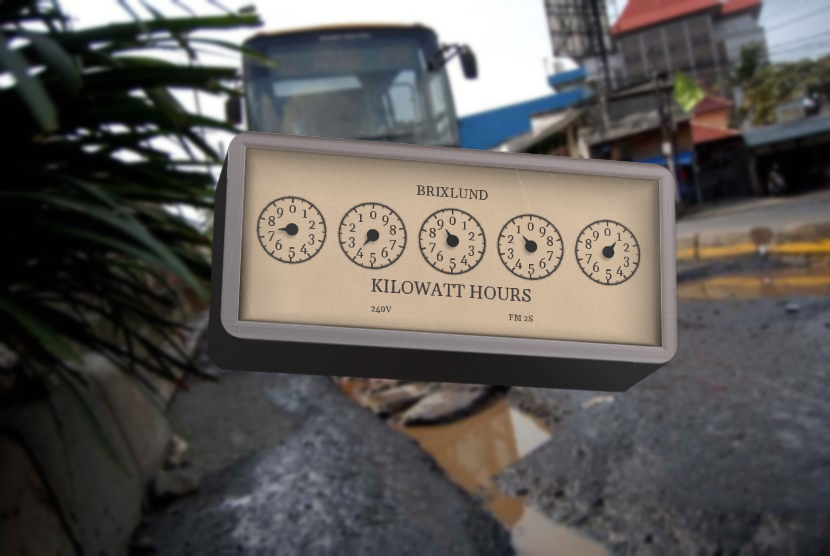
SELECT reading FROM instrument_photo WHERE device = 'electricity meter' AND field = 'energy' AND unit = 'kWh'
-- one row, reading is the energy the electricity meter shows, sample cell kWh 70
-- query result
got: kWh 73911
